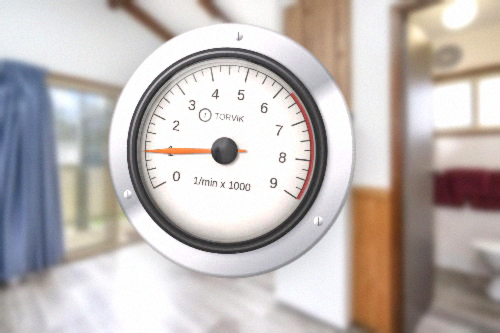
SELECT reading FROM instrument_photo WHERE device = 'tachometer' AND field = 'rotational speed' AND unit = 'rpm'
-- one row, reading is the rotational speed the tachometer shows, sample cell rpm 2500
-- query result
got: rpm 1000
